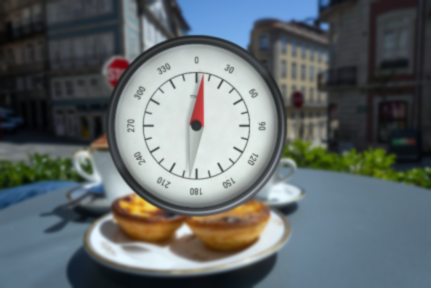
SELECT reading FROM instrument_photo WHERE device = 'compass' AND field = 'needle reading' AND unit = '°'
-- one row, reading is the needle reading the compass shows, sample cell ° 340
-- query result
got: ° 7.5
